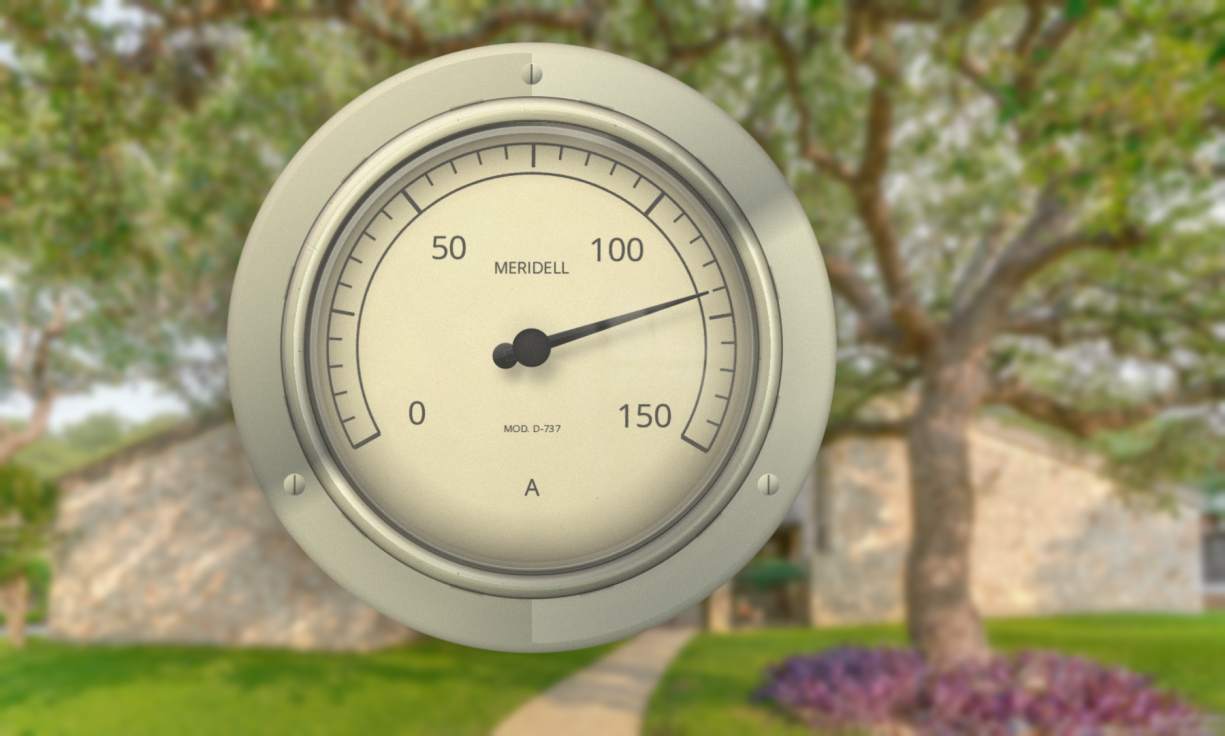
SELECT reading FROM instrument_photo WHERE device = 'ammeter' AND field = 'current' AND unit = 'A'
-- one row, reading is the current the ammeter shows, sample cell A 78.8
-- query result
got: A 120
